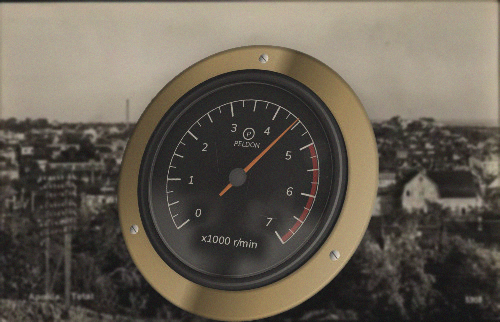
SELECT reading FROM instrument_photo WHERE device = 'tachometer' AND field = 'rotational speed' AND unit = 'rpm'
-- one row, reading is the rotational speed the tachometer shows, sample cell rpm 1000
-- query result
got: rpm 4500
